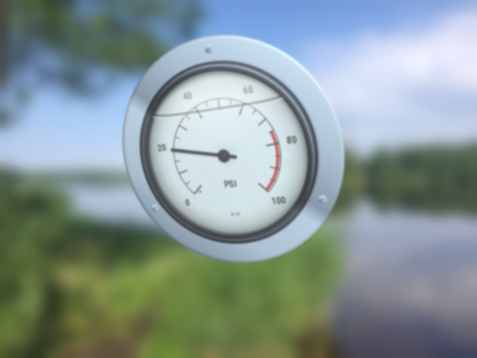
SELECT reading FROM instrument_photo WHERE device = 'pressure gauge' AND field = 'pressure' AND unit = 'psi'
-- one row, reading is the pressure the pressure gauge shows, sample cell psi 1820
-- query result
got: psi 20
